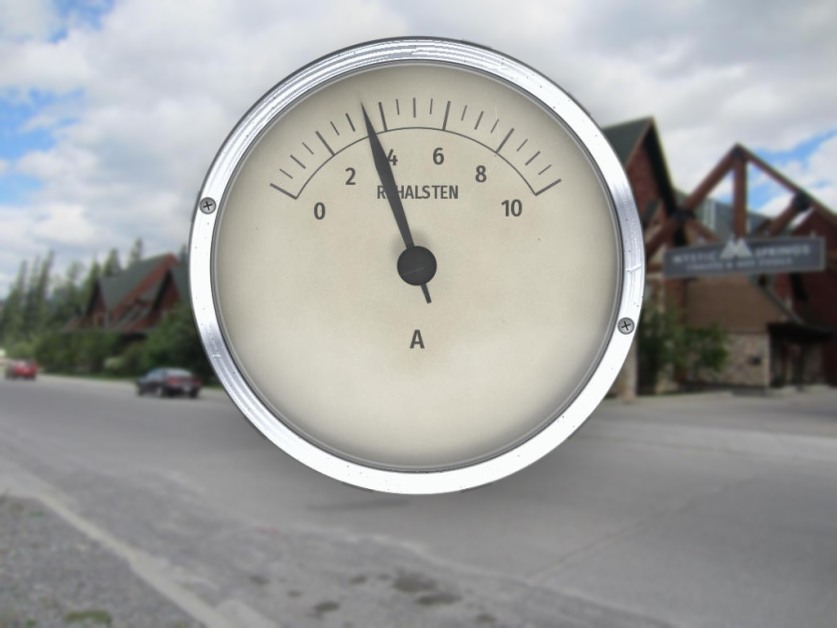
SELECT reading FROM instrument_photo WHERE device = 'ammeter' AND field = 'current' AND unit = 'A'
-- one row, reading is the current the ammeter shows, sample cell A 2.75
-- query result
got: A 3.5
